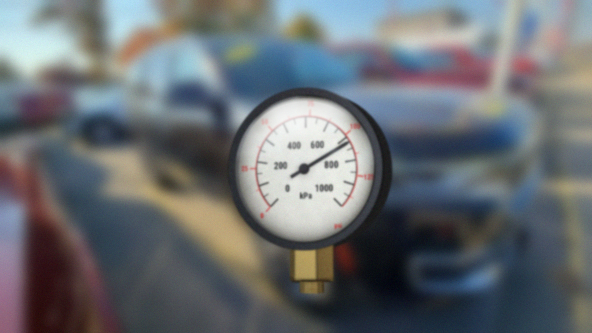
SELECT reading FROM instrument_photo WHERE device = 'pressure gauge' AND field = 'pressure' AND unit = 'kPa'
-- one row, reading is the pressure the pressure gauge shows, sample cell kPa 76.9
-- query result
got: kPa 725
